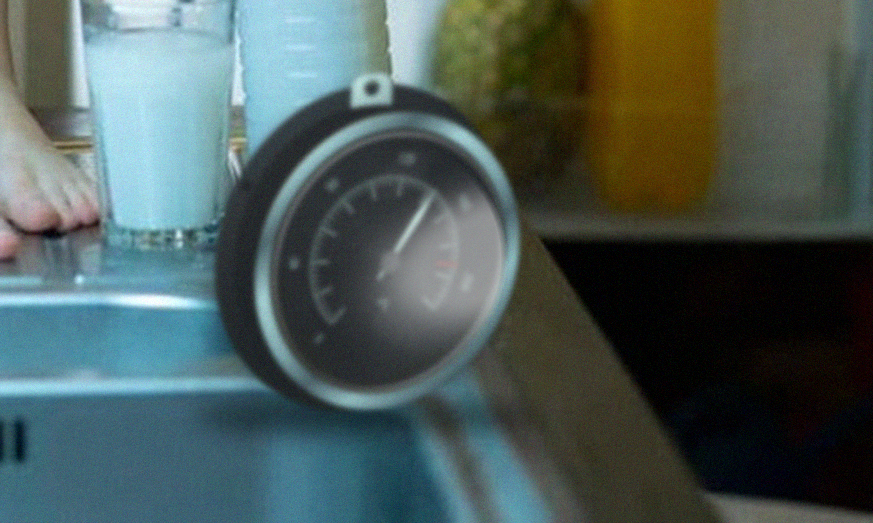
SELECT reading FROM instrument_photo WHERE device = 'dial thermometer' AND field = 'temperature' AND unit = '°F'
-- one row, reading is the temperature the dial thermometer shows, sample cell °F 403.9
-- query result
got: °F 140
